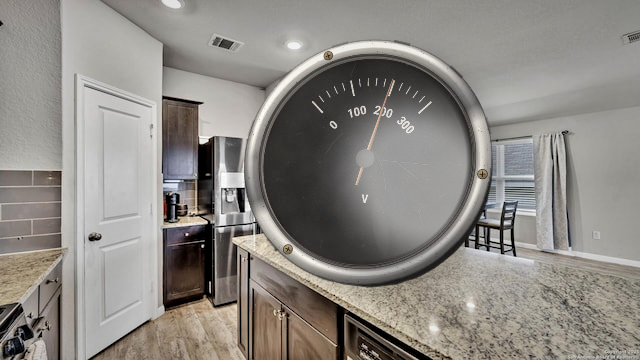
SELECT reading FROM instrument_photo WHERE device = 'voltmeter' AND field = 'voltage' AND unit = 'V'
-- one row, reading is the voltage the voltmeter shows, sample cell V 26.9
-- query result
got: V 200
